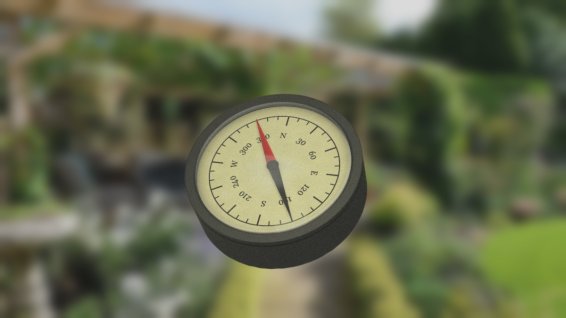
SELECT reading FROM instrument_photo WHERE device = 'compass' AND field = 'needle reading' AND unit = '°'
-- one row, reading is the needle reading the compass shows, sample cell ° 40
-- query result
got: ° 330
